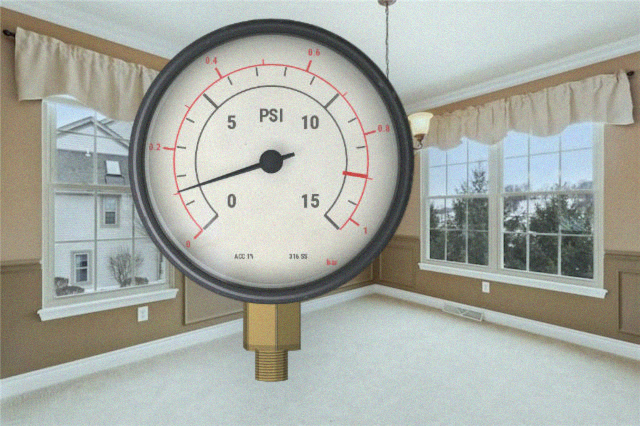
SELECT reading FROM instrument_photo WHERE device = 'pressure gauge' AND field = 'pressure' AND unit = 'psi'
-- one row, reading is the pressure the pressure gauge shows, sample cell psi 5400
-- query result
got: psi 1.5
